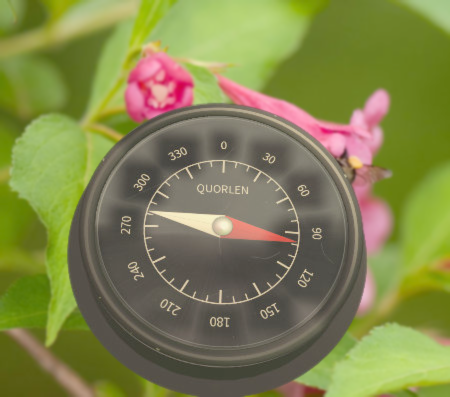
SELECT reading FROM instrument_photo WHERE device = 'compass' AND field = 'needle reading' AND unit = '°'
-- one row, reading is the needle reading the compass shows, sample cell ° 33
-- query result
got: ° 100
